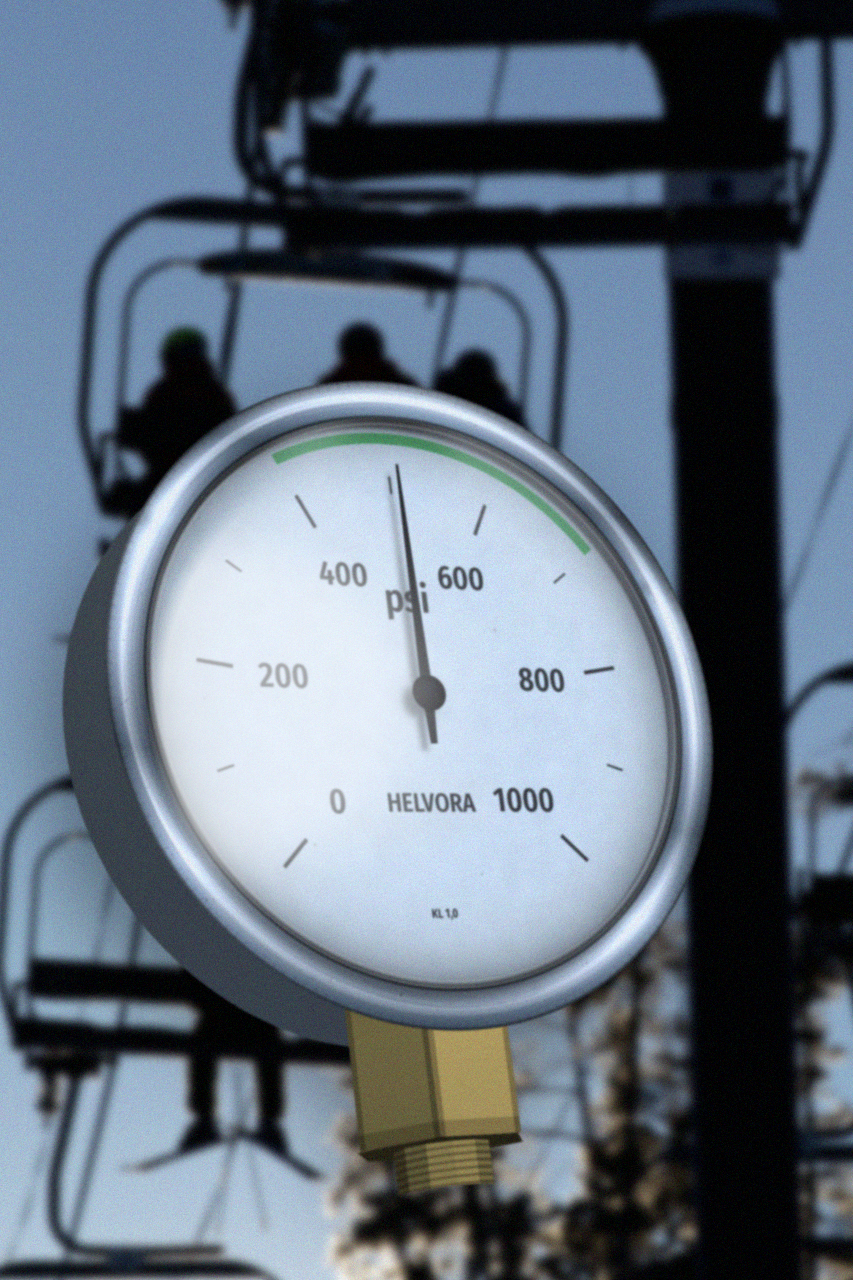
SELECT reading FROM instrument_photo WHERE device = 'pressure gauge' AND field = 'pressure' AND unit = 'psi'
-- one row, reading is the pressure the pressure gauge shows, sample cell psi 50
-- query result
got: psi 500
